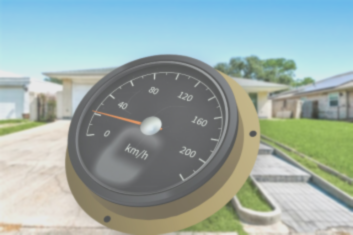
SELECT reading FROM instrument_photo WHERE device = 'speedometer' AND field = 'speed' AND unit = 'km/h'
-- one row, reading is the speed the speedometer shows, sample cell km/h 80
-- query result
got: km/h 20
